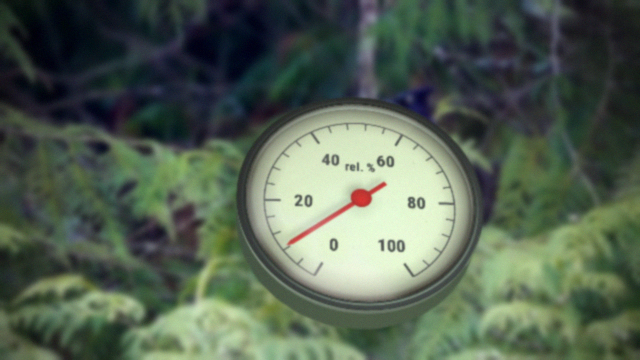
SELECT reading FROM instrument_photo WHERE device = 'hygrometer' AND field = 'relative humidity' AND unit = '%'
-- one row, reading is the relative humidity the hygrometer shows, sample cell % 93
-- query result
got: % 8
